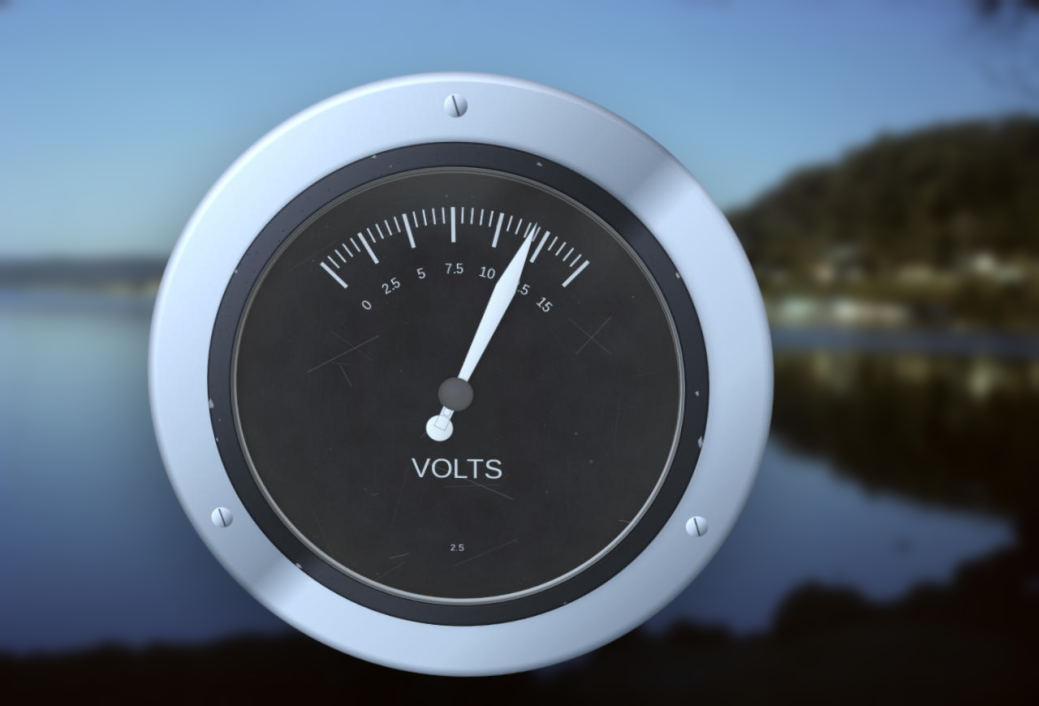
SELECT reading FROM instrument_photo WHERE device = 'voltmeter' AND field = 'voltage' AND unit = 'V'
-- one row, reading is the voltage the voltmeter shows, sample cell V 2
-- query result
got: V 11.75
